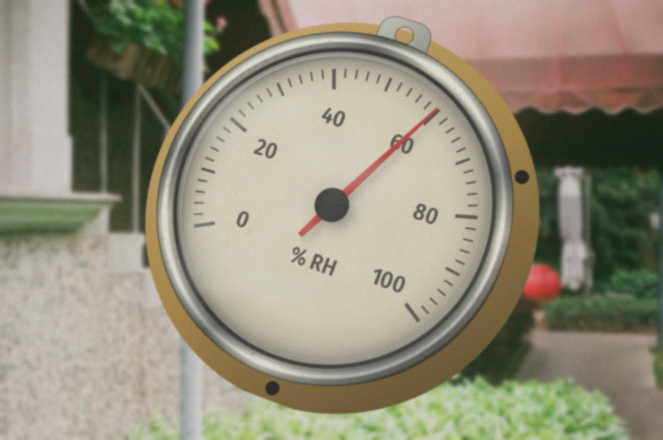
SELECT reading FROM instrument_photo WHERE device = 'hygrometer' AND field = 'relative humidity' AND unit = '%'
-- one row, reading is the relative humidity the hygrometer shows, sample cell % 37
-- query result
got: % 60
